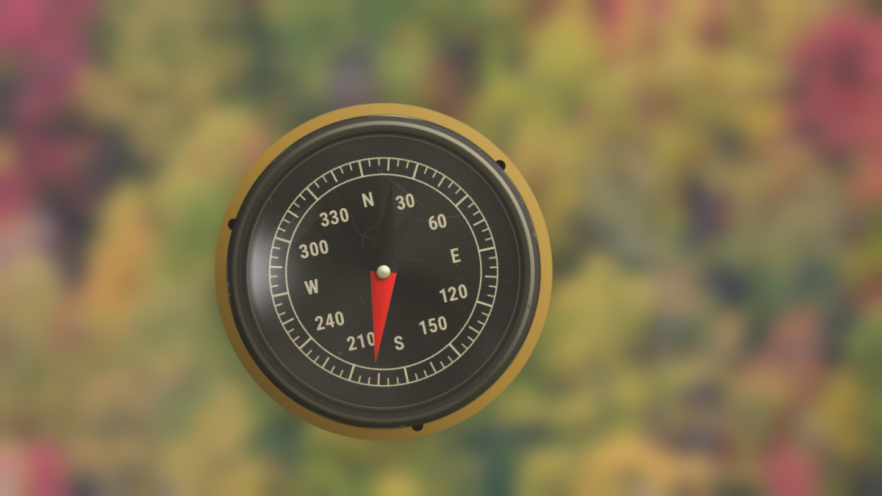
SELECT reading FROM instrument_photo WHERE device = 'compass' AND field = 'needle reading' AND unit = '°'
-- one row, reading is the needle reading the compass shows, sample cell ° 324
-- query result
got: ° 197.5
